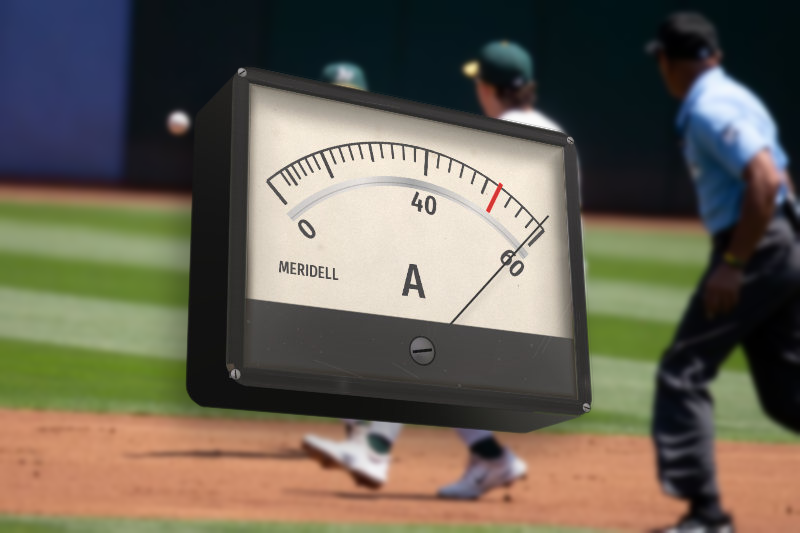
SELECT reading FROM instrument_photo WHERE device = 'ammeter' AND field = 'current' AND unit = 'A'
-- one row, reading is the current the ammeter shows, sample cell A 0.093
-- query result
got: A 59
